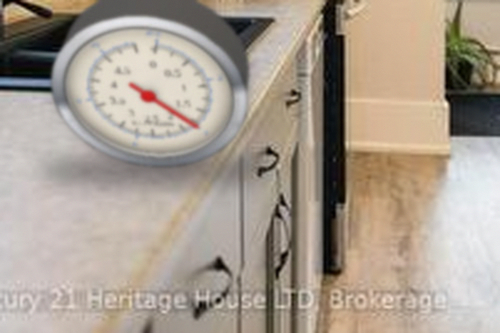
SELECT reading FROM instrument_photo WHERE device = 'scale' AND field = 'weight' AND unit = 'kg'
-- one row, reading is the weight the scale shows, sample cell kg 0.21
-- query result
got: kg 1.75
